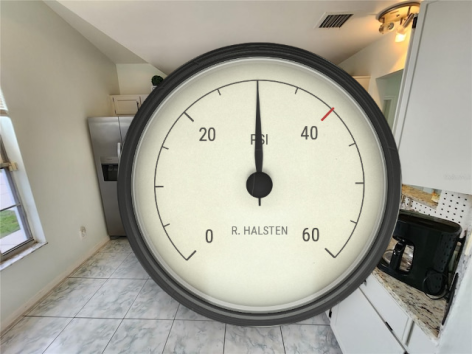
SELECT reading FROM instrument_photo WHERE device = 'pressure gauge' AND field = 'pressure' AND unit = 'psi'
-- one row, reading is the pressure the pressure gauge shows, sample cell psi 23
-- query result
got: psi 30
